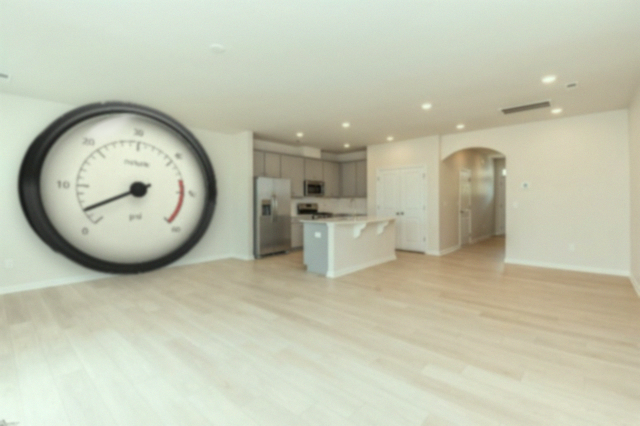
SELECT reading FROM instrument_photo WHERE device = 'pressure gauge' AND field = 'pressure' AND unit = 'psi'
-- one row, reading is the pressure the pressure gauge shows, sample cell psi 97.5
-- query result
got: psi 4
